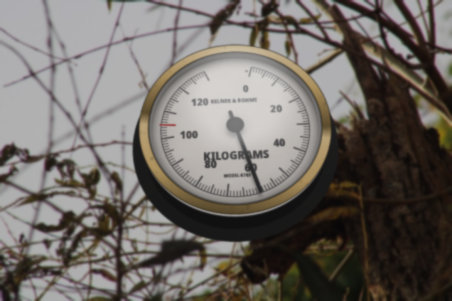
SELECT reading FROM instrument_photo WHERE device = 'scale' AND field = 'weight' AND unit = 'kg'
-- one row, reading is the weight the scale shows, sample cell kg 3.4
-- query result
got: kg 60
